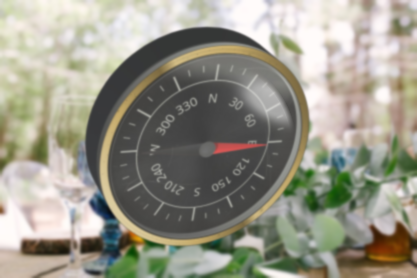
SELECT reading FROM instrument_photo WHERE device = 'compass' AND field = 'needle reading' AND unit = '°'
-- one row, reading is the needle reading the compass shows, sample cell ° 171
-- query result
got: ° 90
